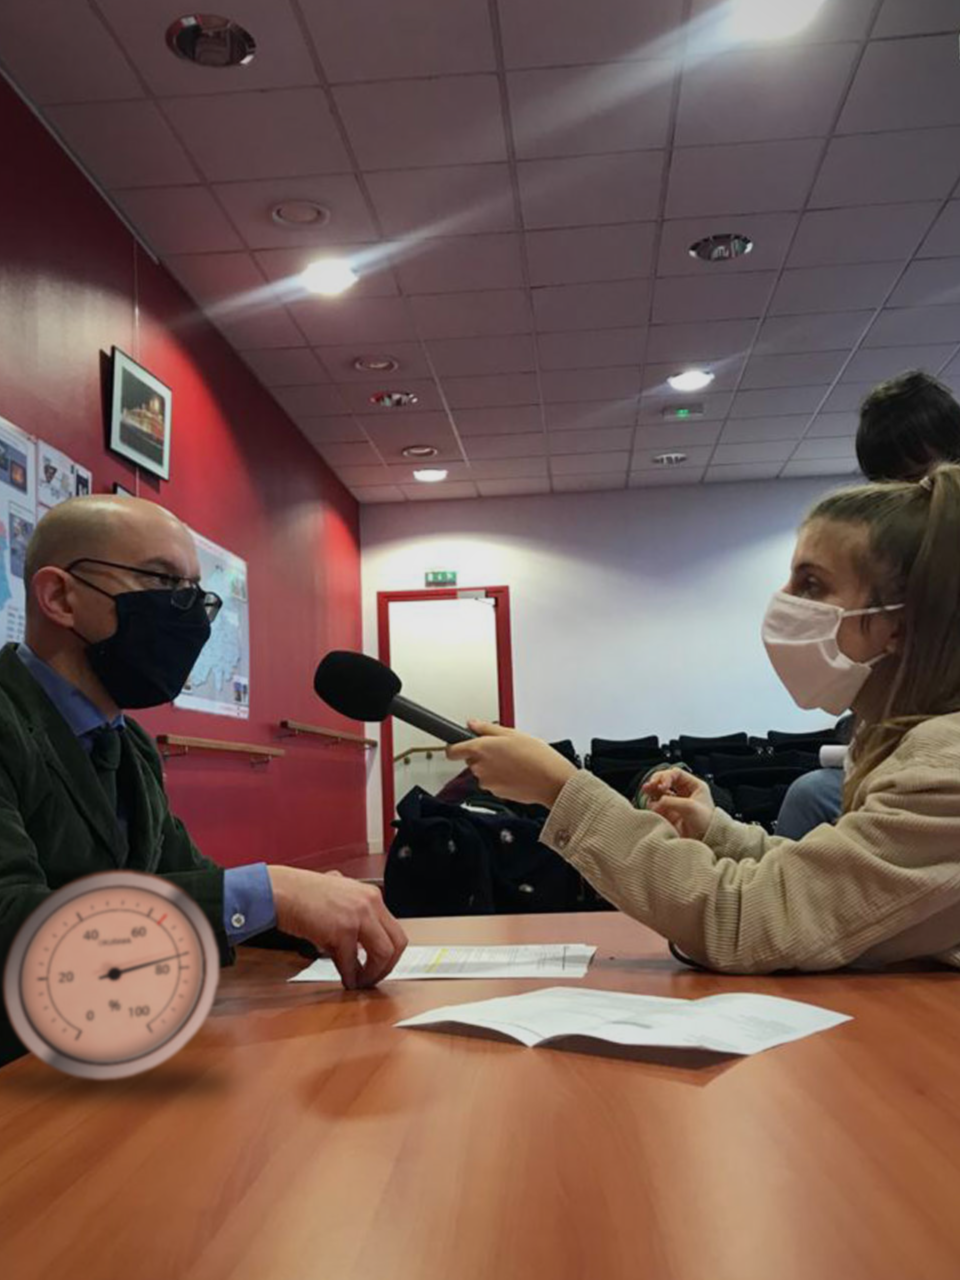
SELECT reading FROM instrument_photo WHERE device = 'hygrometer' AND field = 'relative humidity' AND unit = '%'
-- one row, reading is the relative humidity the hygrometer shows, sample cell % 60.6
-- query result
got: % 76
